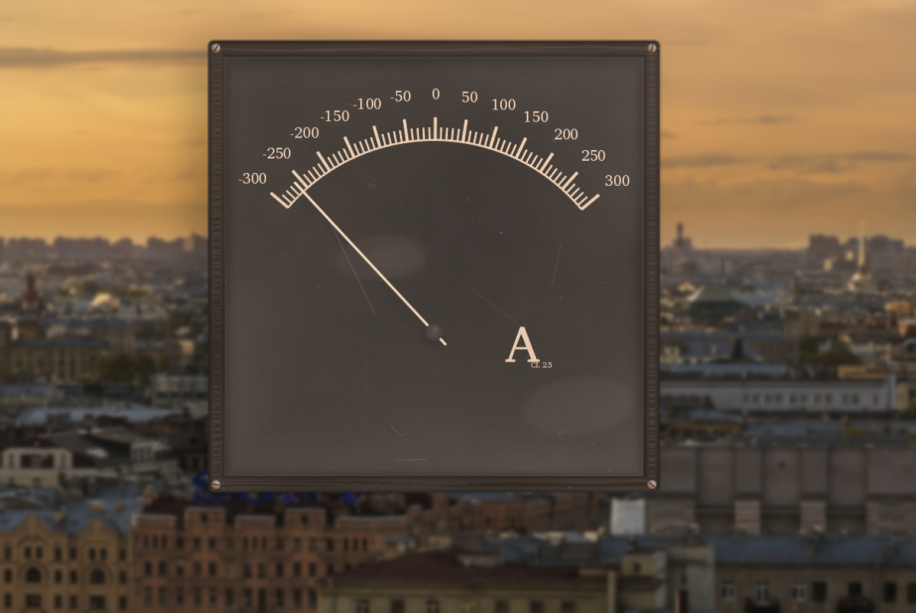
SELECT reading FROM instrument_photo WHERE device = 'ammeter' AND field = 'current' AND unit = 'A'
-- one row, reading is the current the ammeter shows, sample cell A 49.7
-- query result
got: A -260
